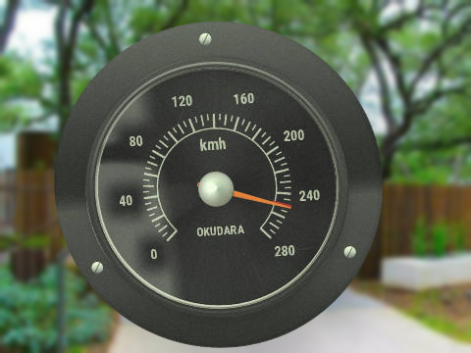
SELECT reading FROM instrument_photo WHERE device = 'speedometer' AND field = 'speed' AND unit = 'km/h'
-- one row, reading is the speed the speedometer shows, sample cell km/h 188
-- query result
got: km/h 250
